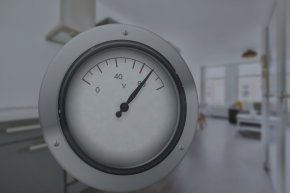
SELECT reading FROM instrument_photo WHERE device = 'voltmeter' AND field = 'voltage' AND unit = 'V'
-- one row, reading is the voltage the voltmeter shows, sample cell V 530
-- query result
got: V 80
